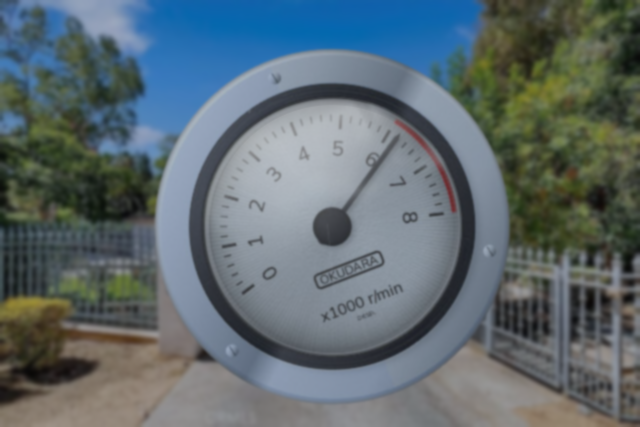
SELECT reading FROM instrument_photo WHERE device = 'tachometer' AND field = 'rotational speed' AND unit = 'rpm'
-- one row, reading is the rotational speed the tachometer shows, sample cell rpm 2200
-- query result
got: rpm 6200
